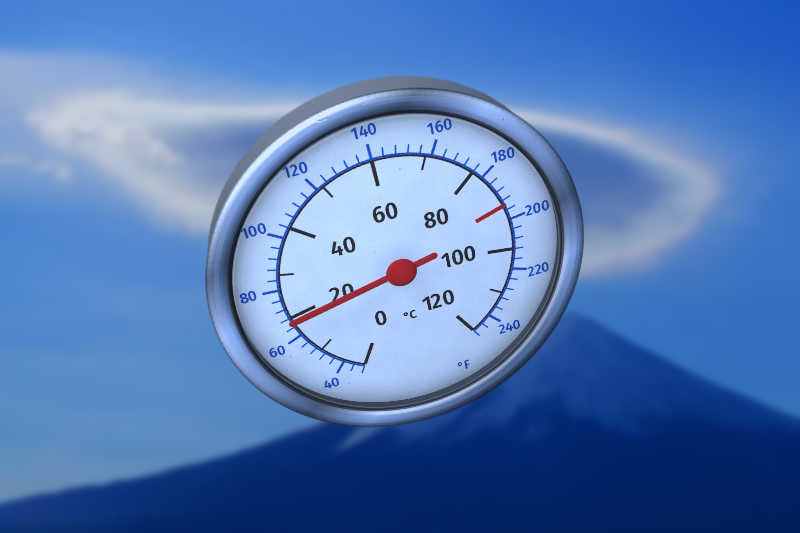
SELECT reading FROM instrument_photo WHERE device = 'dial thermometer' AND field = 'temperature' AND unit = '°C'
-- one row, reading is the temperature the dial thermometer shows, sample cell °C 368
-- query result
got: °C 20
